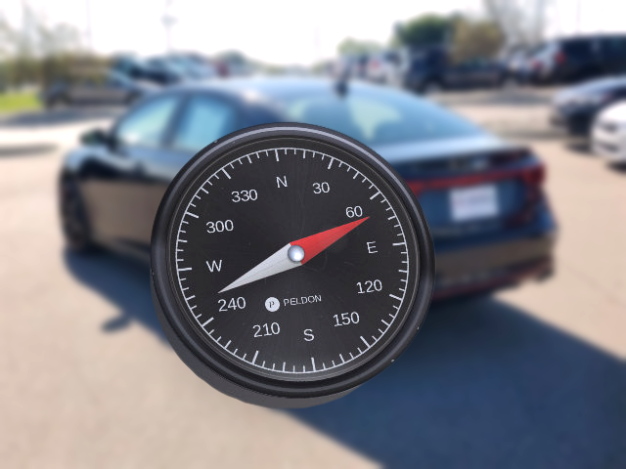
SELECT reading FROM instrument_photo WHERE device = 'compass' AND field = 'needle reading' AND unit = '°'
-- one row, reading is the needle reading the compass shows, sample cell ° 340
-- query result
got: ° 70
